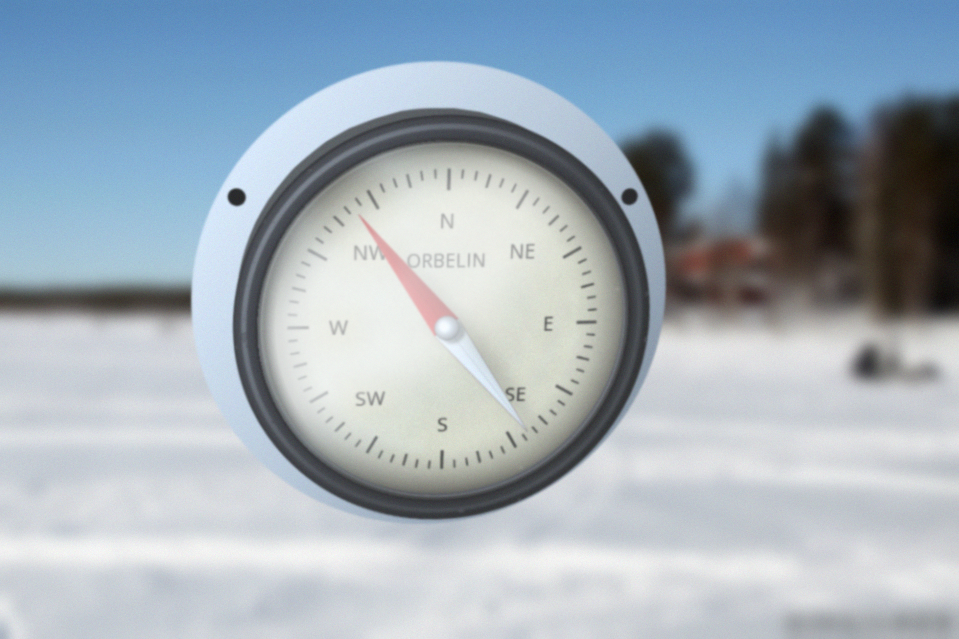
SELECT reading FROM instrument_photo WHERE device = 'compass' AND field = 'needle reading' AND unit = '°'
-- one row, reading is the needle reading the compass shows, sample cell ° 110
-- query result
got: ° 322.5
